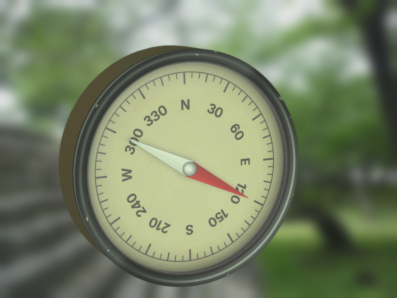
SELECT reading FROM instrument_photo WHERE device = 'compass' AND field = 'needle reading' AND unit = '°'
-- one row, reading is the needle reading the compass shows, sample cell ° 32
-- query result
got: ° 120
